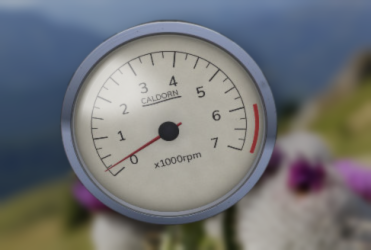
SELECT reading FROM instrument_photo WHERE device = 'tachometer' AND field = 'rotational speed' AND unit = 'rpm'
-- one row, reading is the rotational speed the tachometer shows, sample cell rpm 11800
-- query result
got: rpm 250
